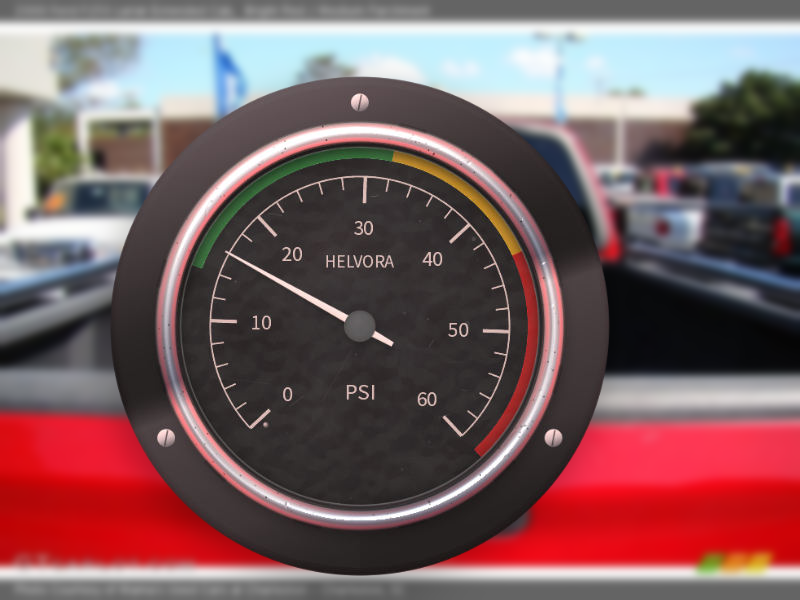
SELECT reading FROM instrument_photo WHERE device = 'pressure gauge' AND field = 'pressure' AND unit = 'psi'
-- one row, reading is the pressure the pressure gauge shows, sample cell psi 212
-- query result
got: psi 16
